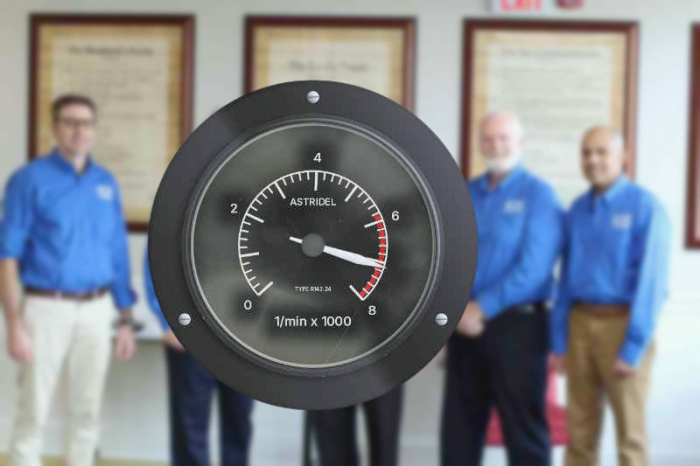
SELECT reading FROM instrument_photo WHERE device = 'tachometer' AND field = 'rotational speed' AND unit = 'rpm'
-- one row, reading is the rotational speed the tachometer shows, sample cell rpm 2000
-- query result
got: rpm 7100
